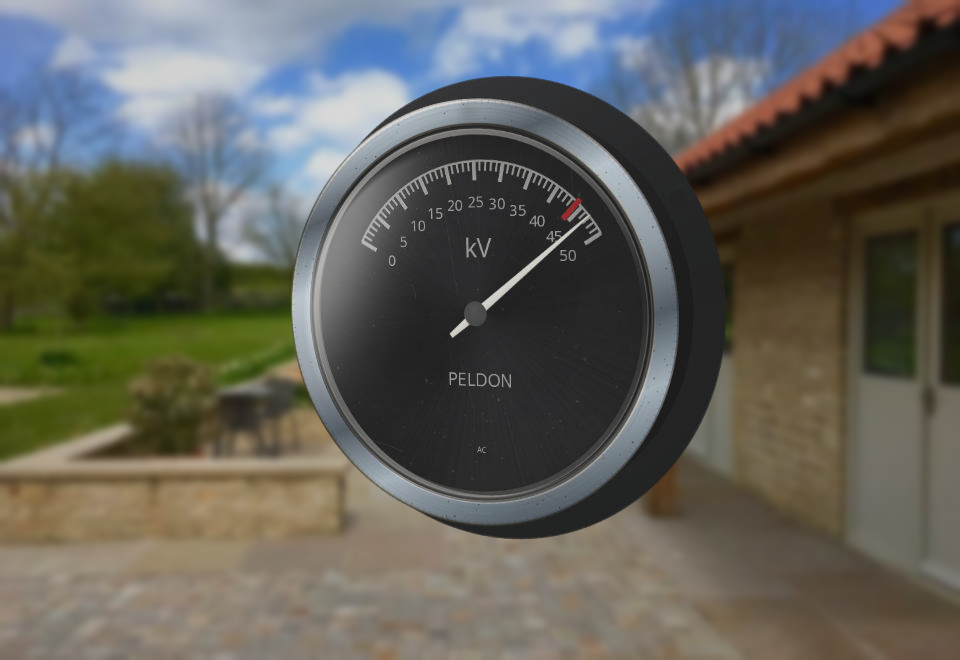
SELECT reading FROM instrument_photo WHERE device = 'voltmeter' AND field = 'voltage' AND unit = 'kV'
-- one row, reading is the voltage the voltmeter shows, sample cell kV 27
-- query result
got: kV 47
